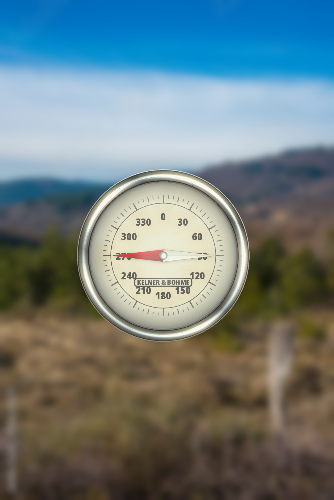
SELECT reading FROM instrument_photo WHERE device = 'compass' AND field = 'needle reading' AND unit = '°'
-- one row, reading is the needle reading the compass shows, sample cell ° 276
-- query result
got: ° 270
